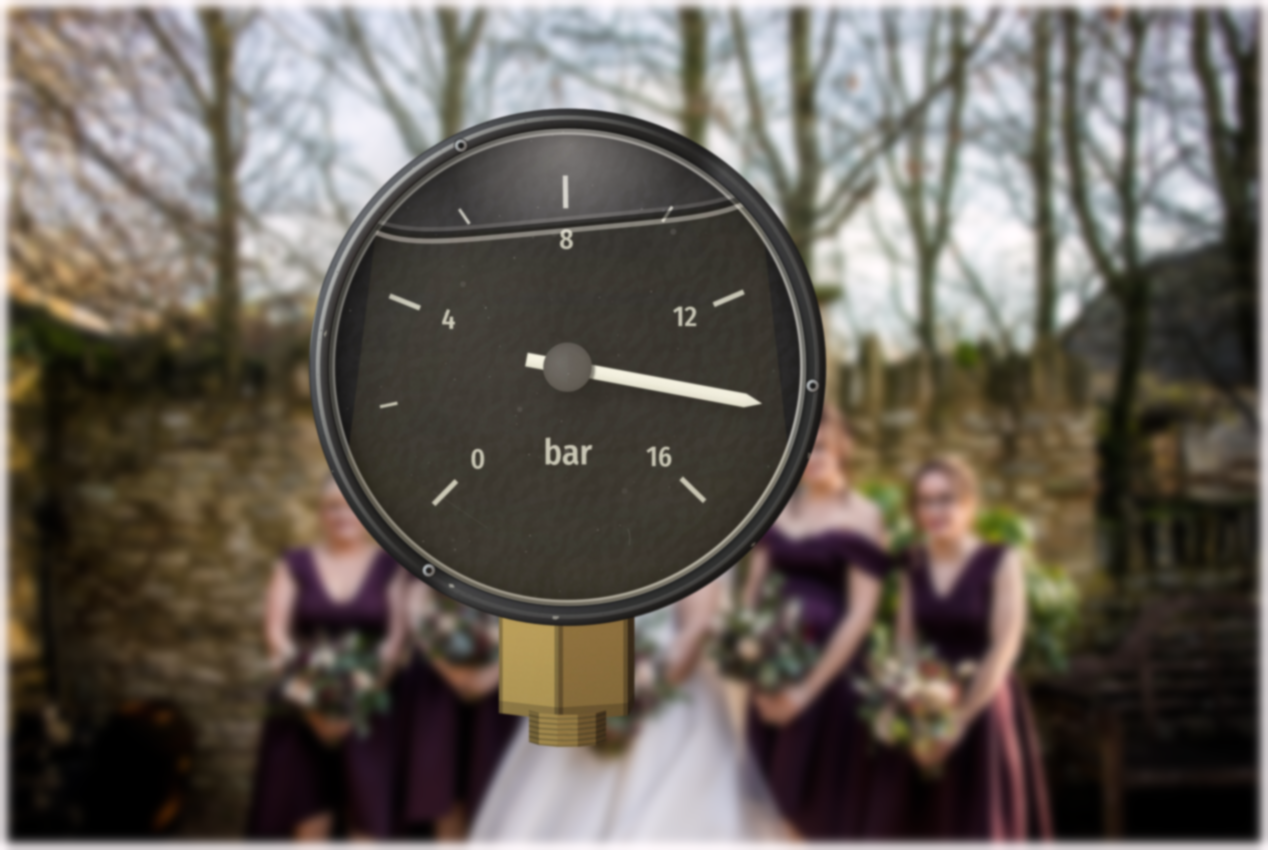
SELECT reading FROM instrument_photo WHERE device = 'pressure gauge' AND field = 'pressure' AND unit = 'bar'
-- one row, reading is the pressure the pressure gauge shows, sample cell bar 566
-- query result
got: bar 14
